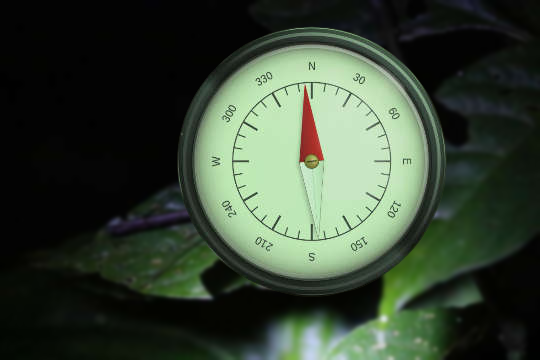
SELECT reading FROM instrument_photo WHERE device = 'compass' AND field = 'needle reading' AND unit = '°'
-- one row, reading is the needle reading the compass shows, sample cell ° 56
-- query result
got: ° 355
